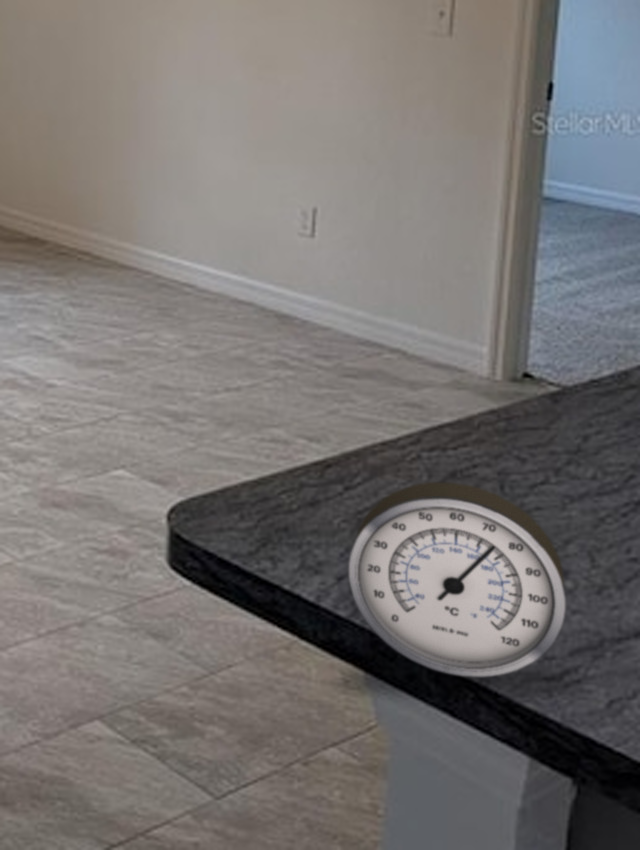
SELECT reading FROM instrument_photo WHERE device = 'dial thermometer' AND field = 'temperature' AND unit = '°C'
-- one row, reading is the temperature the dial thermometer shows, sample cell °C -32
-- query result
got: °C 75
